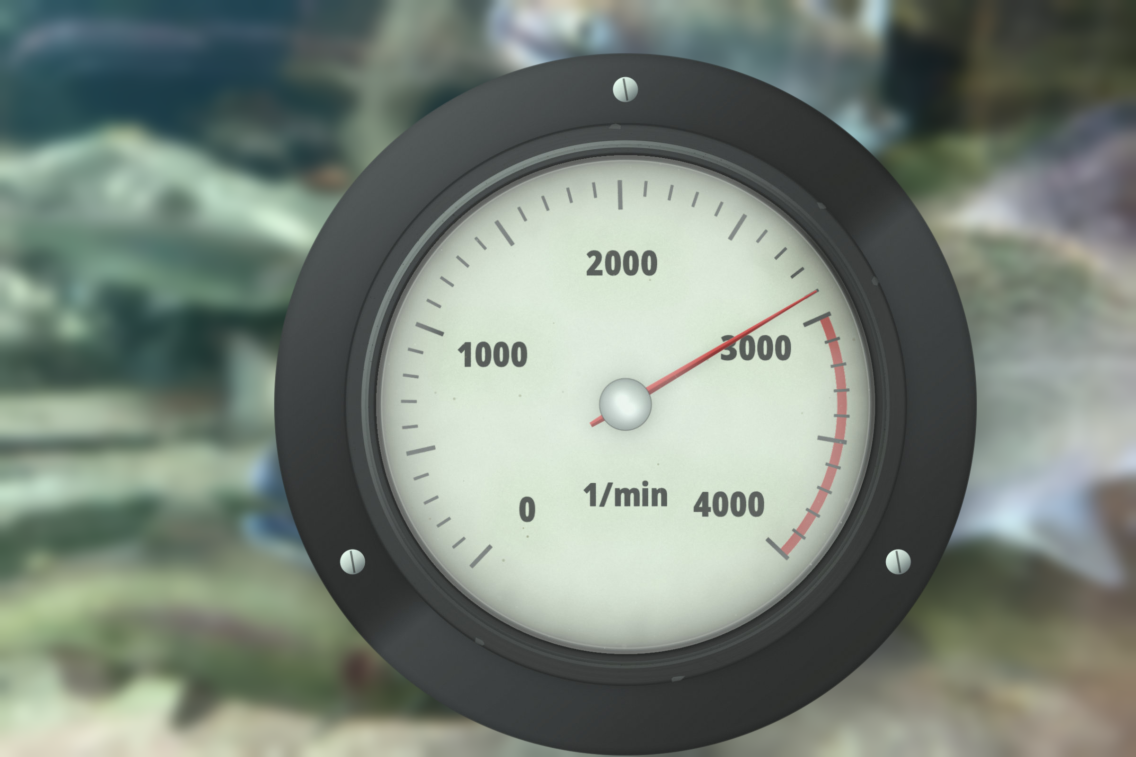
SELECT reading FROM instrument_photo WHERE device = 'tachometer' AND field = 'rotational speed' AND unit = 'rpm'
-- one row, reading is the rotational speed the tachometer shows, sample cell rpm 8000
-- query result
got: rpm 2900
